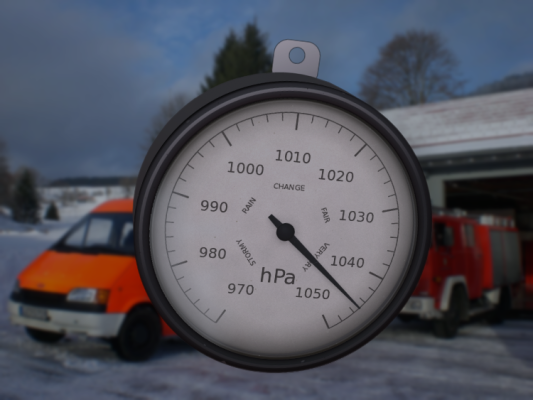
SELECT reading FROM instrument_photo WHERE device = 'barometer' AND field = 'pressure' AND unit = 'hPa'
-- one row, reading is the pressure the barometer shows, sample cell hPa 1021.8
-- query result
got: hPa 1045
